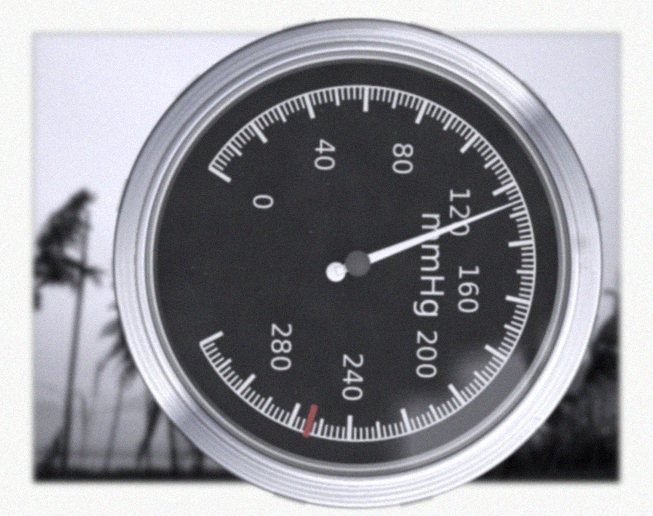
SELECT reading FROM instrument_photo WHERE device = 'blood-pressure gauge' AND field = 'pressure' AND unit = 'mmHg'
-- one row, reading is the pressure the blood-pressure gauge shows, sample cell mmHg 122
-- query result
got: mmHg 126
